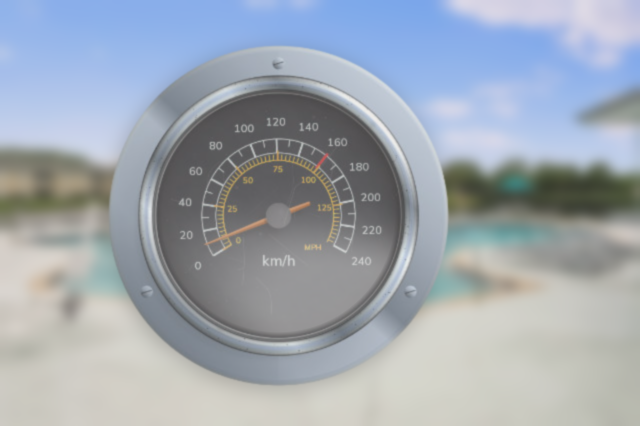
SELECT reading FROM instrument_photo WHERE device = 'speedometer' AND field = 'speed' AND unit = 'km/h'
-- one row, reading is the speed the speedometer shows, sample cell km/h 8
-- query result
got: km/h 10
